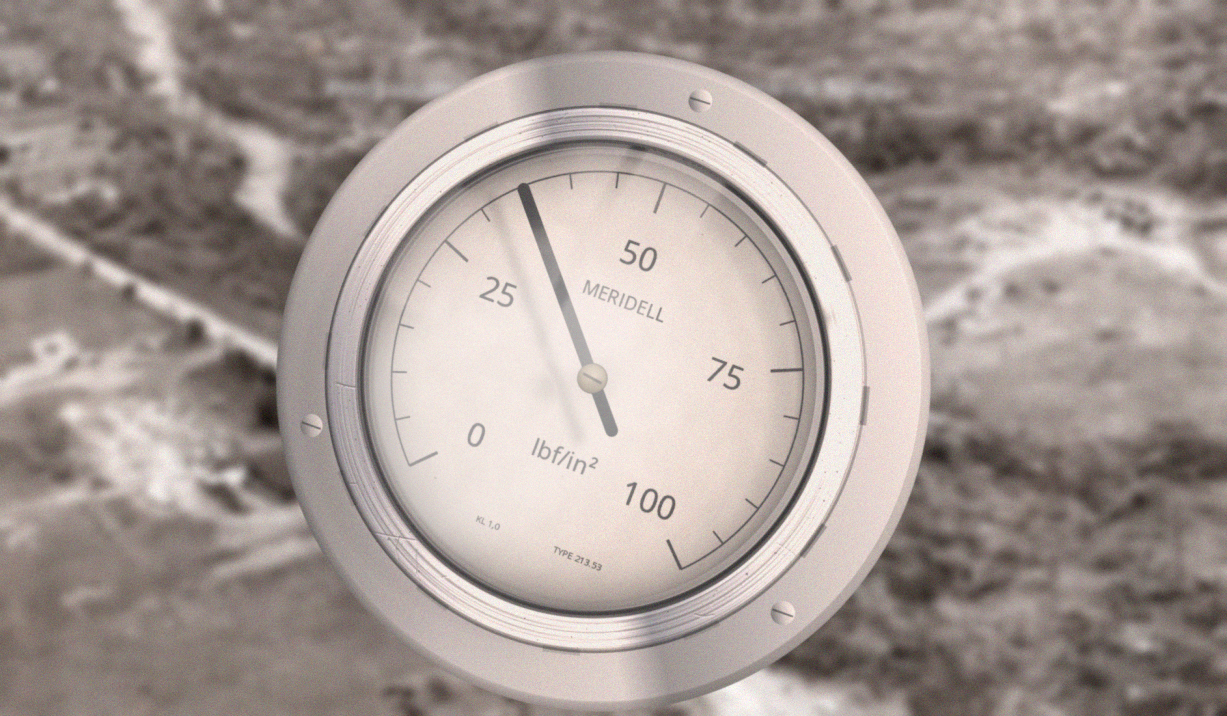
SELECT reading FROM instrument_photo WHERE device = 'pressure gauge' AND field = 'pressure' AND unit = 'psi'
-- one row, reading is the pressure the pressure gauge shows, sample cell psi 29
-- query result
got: psi 35
